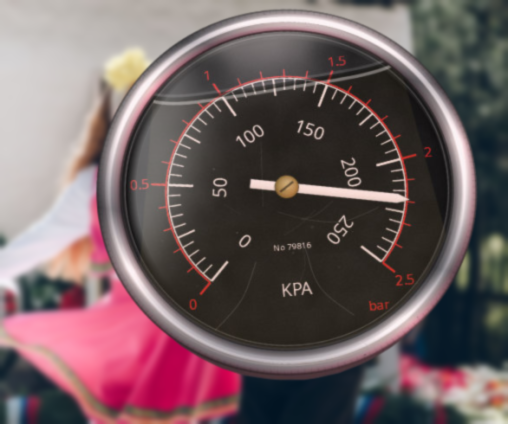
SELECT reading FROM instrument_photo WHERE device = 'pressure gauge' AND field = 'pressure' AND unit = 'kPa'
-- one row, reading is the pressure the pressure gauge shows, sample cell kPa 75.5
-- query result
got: kPa 220
